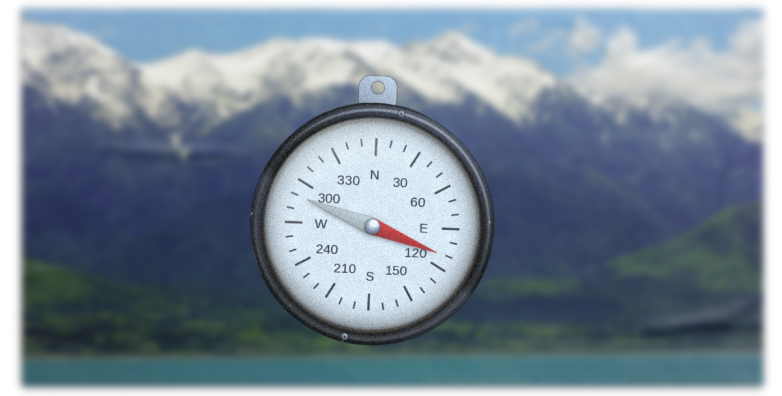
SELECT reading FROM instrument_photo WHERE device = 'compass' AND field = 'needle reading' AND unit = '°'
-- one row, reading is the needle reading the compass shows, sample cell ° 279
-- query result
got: ° 110
